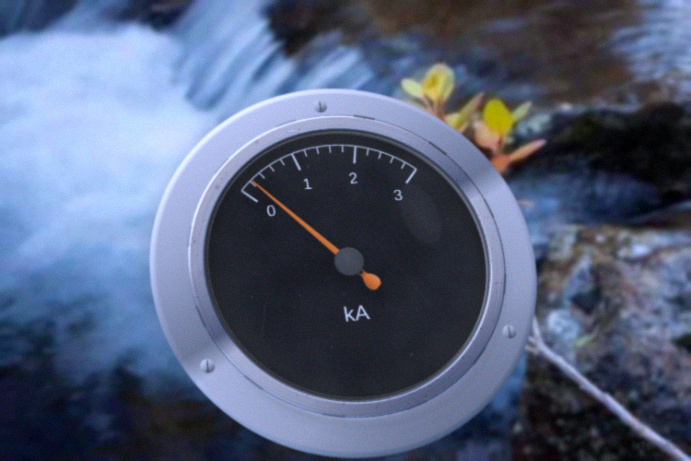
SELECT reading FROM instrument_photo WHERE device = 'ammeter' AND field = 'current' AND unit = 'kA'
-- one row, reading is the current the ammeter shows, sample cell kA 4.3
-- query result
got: kA 0.2
